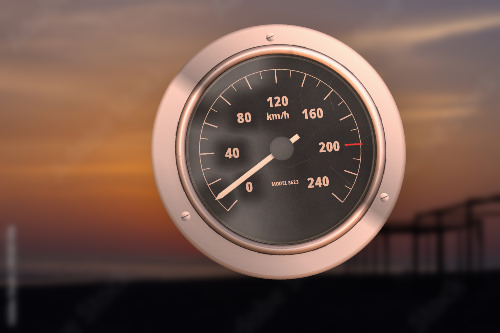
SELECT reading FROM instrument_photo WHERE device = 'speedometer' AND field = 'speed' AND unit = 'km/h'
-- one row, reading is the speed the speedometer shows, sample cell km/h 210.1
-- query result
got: km/h 10
